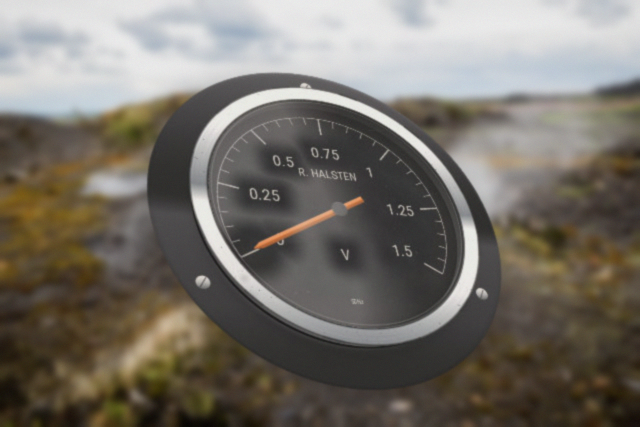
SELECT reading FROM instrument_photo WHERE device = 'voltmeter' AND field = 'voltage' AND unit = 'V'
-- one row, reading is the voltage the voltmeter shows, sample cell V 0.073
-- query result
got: V 0
